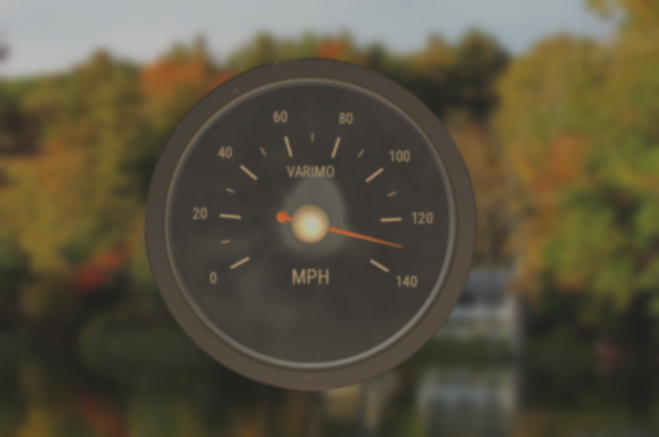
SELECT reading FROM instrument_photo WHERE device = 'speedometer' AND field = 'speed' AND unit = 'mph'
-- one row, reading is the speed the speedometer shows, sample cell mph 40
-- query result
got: mph 130
